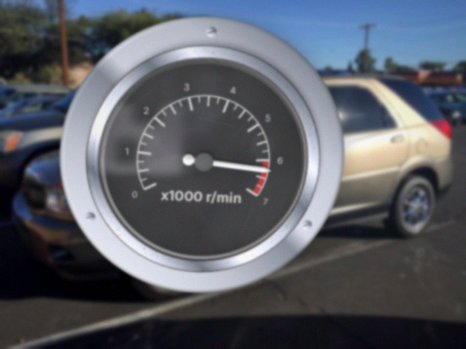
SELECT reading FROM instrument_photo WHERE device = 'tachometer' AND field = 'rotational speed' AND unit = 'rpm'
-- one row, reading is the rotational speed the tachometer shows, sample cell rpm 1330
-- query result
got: rpm 6250
